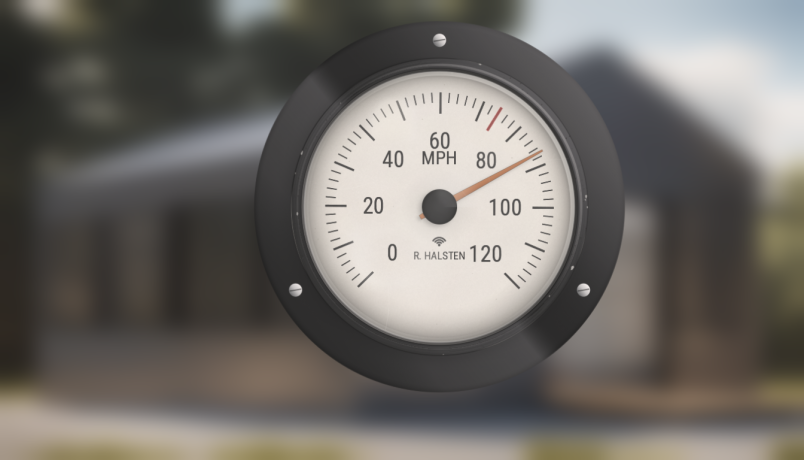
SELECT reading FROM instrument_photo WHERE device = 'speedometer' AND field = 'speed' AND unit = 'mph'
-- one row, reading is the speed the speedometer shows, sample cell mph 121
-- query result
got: mph 87
